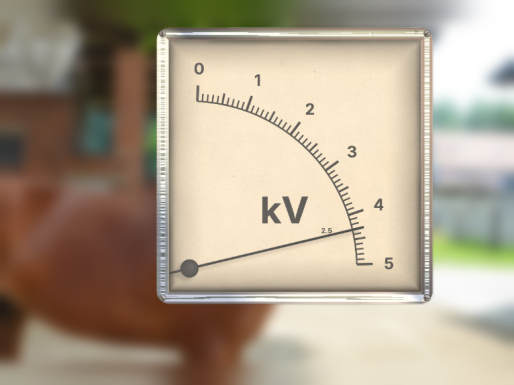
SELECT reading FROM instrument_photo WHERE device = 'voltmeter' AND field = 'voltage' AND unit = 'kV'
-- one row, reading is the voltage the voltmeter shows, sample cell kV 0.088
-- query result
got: kV 4.3
